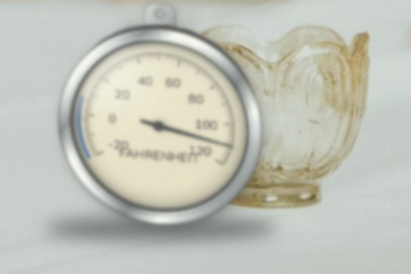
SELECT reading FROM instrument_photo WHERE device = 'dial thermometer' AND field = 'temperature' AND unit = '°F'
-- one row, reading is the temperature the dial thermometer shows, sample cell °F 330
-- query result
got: °F 110
